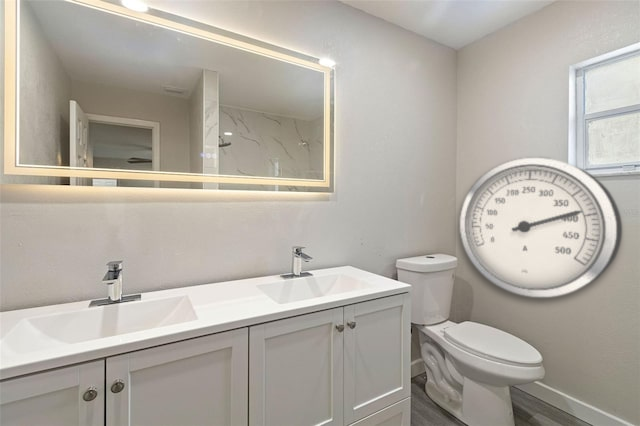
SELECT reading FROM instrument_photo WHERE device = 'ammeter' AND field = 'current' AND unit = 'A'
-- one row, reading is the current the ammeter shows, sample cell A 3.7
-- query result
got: A 390
